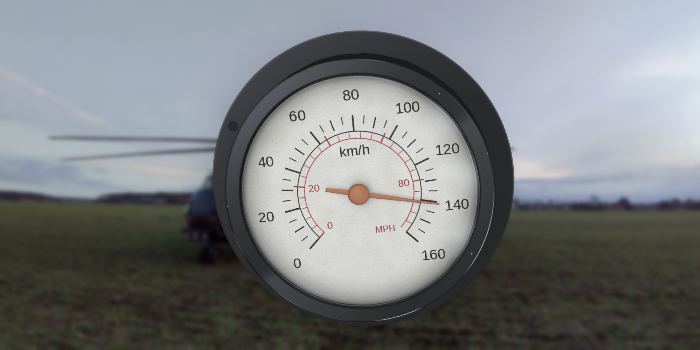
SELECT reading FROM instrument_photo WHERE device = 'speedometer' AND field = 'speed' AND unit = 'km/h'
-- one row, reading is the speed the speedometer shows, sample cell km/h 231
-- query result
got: km/h 140
